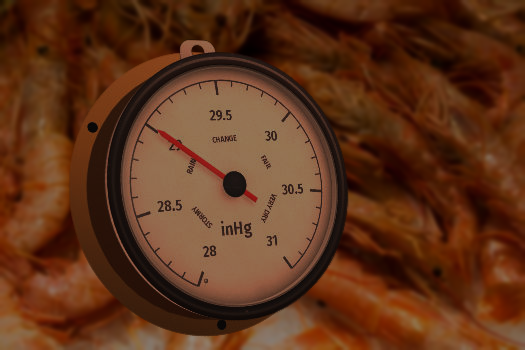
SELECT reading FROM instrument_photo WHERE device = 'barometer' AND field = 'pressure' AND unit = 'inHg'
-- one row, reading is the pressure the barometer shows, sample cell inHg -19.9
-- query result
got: inHg 29
